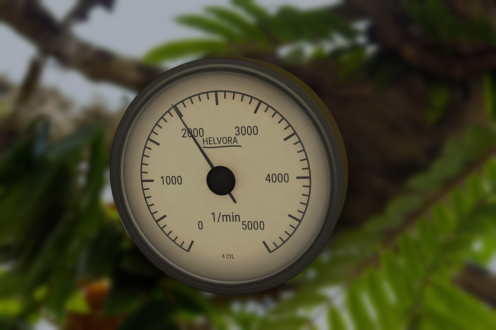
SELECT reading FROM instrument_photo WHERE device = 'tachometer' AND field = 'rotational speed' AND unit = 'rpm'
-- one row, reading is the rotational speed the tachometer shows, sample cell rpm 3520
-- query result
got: rpm 2000
